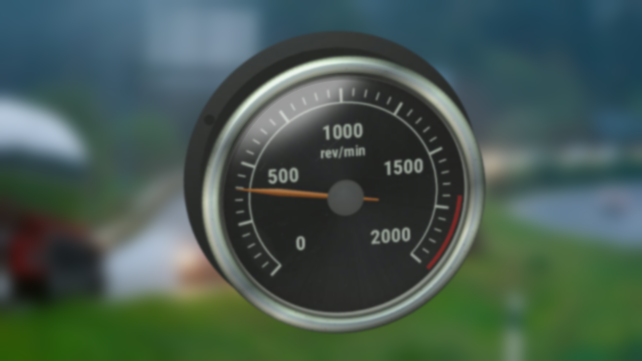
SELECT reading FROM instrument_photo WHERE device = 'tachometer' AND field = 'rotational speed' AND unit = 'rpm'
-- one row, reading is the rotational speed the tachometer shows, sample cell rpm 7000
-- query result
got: rpm 400
